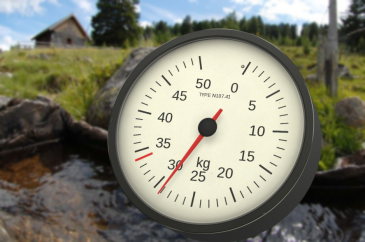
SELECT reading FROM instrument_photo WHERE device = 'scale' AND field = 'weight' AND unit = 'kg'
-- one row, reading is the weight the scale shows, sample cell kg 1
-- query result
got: kg 29
